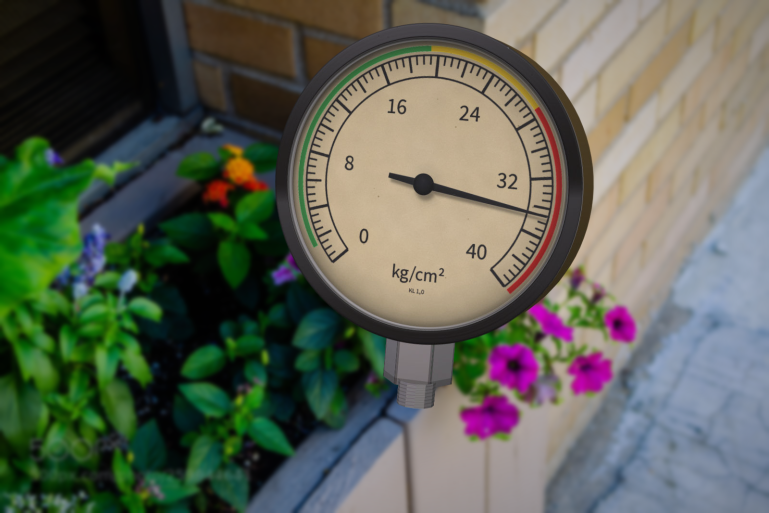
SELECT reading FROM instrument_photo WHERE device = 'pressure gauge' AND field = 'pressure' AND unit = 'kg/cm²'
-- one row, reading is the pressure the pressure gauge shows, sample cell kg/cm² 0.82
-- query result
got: kg/cm² 34.5
